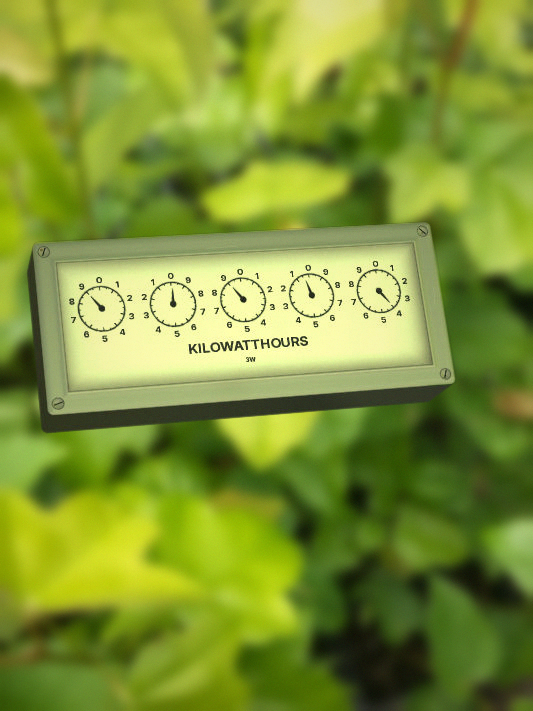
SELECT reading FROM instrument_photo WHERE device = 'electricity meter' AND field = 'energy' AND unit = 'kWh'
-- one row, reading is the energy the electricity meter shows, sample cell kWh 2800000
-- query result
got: kWh 89904
